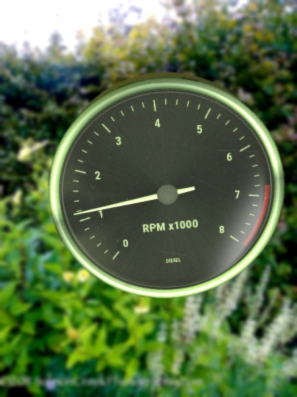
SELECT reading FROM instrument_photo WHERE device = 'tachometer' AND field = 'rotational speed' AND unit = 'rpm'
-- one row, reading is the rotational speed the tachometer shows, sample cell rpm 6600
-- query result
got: rpm 1200
